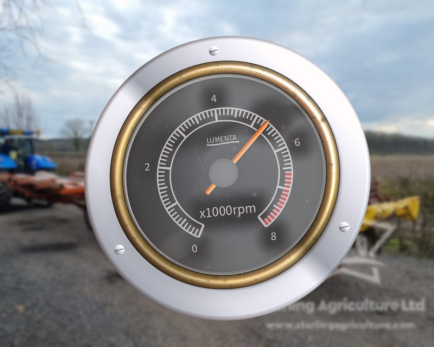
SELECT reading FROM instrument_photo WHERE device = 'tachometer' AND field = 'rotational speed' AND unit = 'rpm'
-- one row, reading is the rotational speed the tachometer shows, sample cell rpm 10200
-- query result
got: rpm 5300
